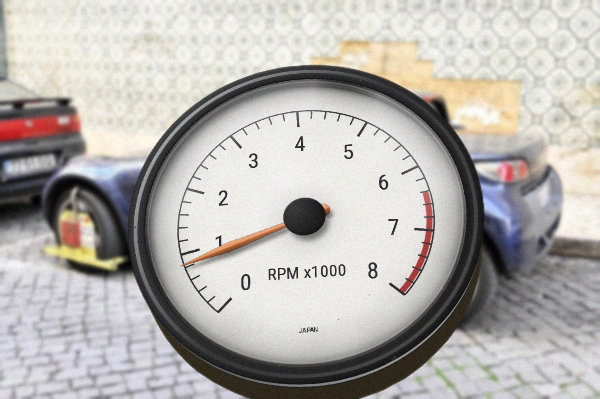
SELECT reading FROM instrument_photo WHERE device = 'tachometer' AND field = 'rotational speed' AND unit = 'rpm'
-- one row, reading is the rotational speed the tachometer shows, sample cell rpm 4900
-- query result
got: rpm 800
